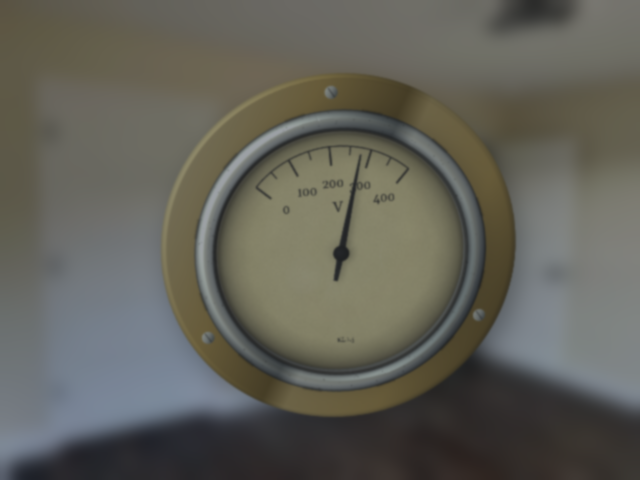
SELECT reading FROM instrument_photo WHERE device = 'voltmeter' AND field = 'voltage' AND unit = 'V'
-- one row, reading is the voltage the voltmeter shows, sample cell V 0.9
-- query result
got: V 275
